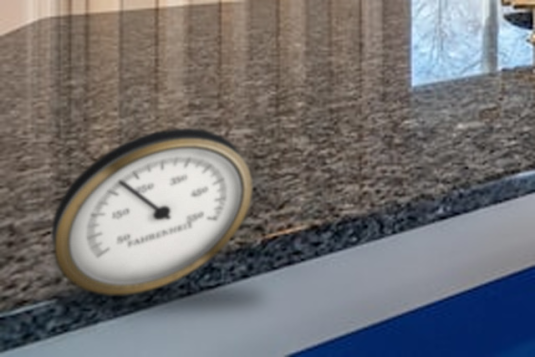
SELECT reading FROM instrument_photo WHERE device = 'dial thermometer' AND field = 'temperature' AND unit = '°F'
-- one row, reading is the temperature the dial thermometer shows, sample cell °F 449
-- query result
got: °F 225
